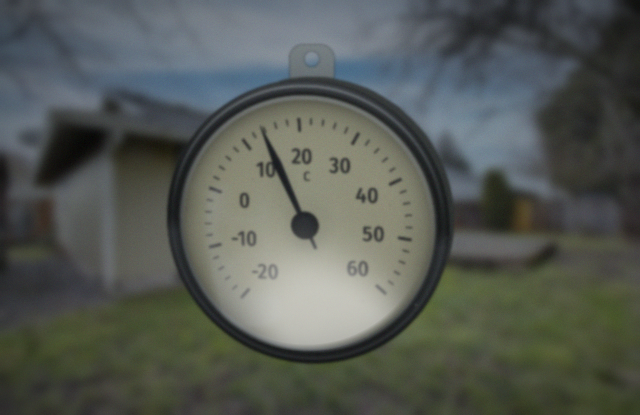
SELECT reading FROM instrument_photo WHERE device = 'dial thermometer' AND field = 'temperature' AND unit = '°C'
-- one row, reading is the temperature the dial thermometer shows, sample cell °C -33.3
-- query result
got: °C 14
